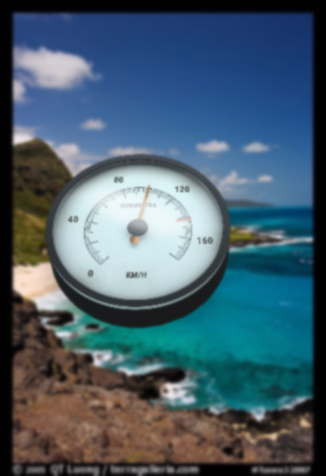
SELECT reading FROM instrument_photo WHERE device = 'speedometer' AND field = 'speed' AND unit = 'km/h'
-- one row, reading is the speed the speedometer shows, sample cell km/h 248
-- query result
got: km/h 100
